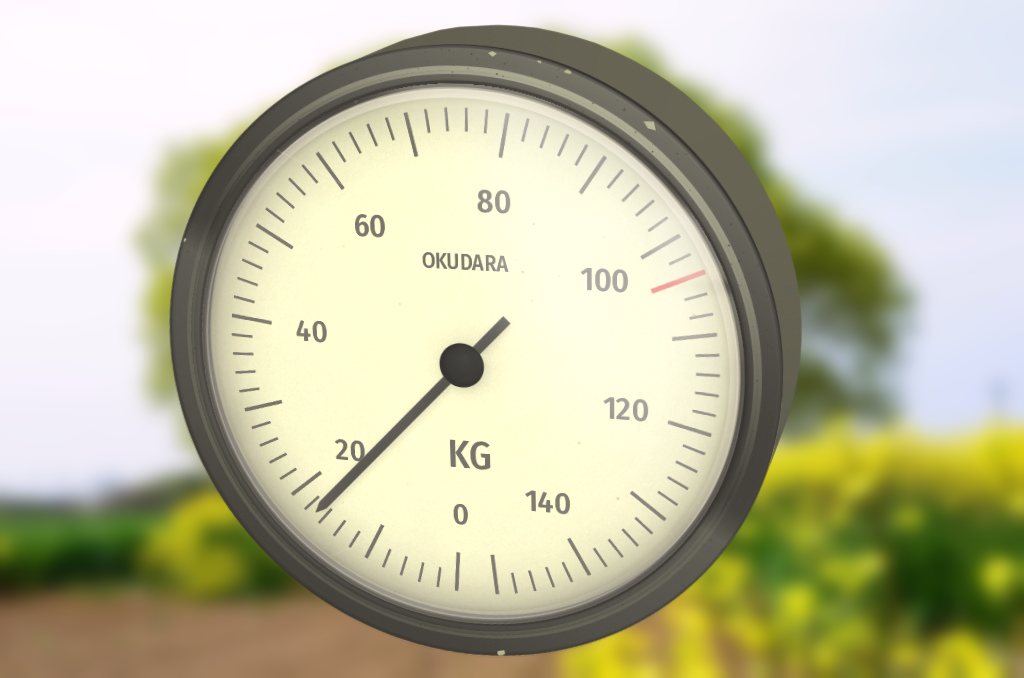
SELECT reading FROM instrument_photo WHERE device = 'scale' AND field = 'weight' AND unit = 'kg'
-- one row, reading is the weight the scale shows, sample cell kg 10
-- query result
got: kg 17
